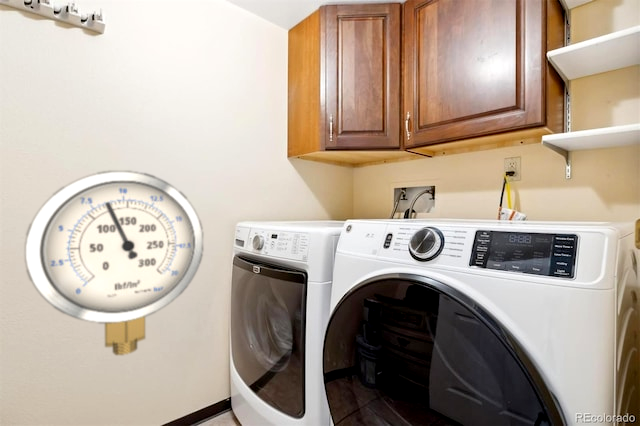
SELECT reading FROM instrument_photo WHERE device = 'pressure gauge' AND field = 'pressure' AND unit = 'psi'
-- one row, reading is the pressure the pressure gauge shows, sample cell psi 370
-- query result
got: psi 125
